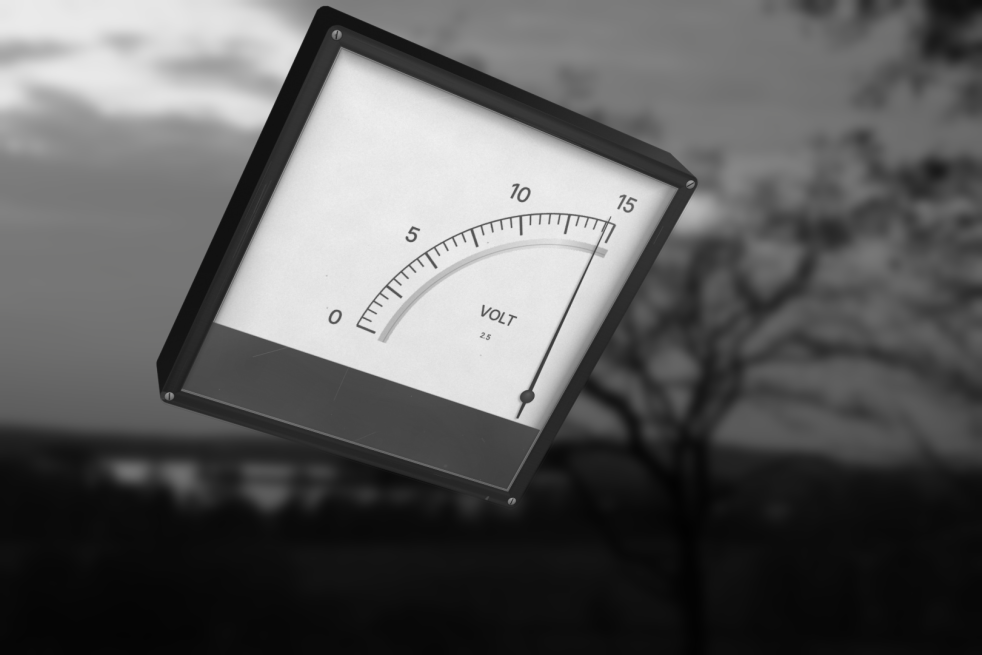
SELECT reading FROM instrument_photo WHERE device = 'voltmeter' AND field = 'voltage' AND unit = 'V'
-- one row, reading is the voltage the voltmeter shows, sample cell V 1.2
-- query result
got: V 14.5
